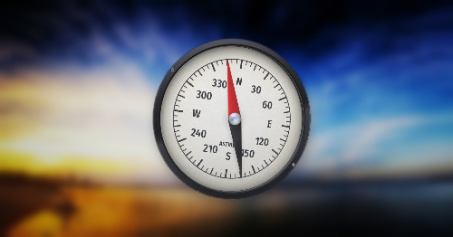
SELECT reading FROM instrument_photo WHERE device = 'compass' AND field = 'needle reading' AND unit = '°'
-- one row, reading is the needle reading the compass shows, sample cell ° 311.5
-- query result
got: ° 345
